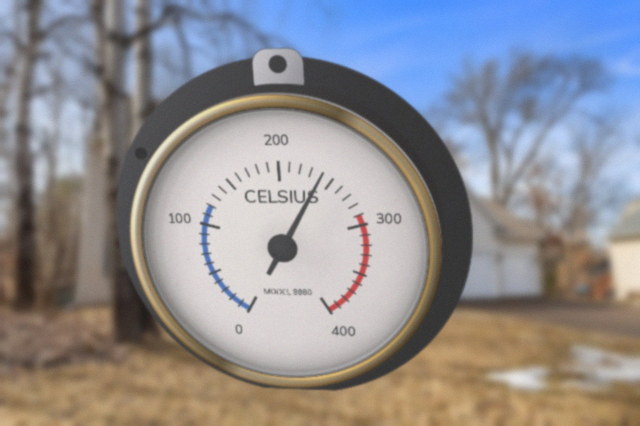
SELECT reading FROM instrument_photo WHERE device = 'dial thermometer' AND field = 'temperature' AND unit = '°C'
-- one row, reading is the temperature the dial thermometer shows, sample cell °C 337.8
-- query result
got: °C 240
